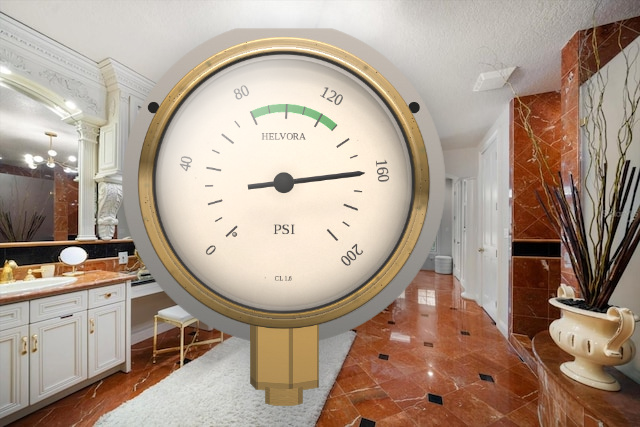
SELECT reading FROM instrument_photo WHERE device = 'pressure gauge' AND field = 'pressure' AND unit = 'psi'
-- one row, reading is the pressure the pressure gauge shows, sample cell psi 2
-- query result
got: psi 160
